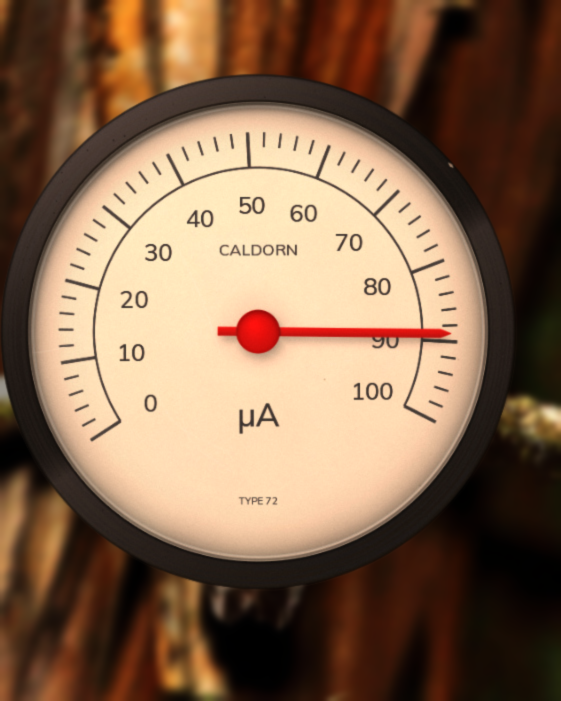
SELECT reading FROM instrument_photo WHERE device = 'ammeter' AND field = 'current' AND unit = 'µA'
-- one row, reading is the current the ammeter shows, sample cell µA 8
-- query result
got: µA 89
